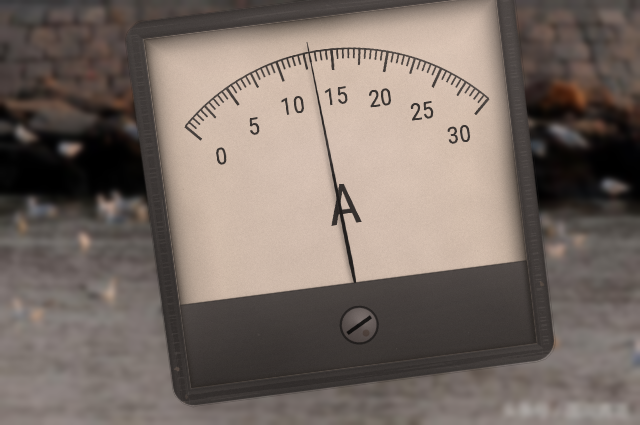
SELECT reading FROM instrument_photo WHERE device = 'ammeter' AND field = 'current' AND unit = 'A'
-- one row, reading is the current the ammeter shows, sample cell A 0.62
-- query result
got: A 13
